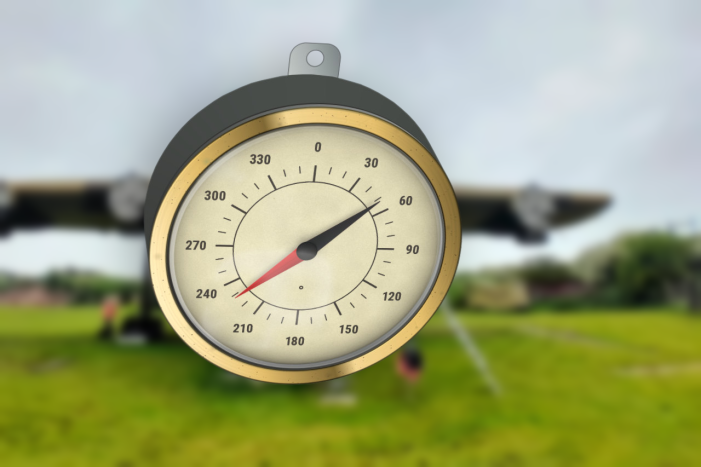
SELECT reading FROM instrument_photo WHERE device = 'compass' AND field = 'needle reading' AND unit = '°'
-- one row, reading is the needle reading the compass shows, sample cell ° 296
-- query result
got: ° 230
